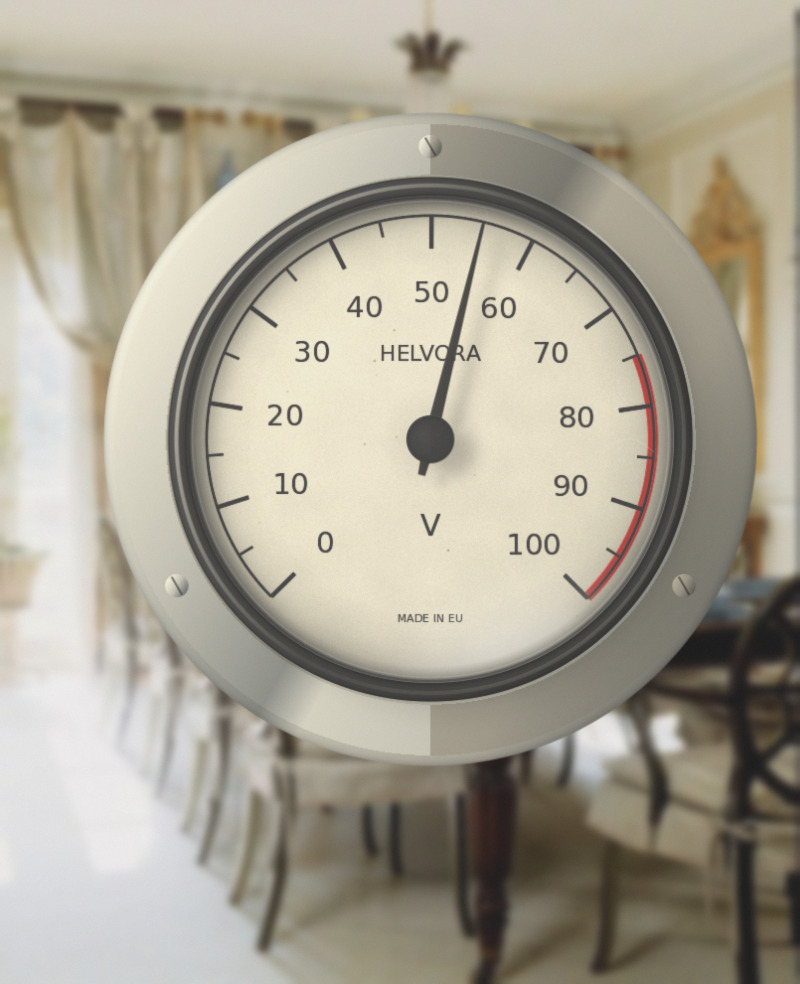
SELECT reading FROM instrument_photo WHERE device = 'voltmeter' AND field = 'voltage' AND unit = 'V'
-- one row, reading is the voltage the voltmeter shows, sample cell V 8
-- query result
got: V 55
